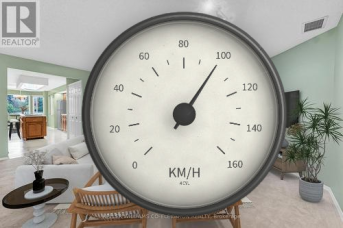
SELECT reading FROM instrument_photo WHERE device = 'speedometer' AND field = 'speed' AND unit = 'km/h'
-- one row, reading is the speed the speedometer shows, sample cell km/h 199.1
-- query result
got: km/h 100
